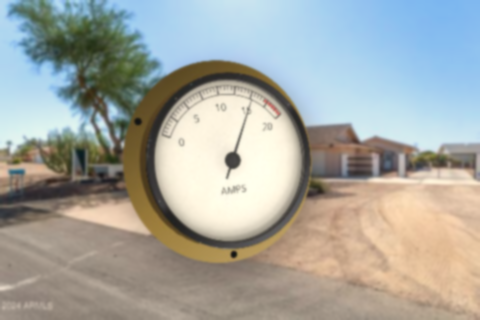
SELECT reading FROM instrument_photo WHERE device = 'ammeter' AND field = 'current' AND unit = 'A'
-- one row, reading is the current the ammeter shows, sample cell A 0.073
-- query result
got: A 15
